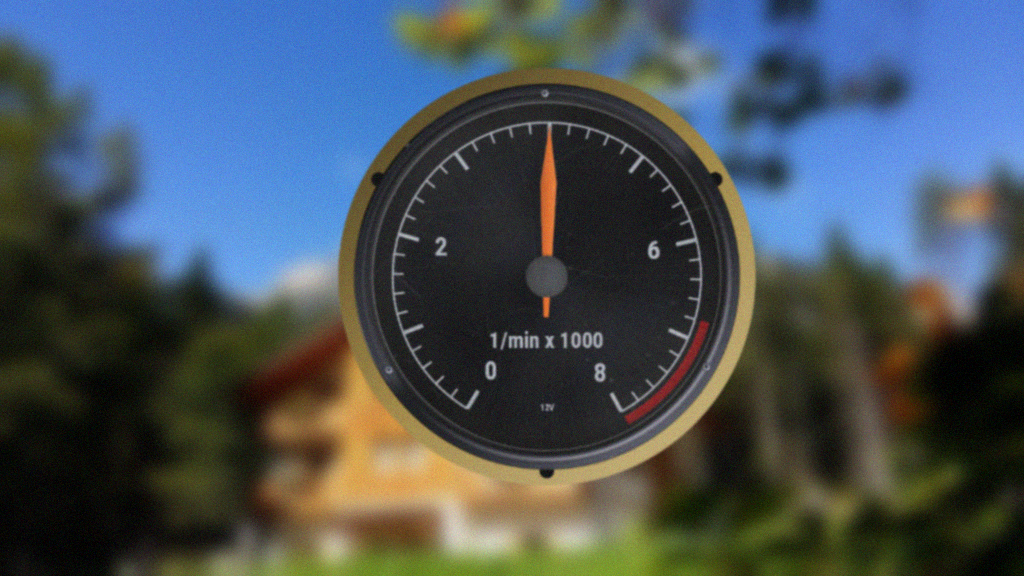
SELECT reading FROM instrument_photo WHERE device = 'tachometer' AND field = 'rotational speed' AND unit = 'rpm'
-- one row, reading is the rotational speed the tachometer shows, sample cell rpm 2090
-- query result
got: rpm 4000
